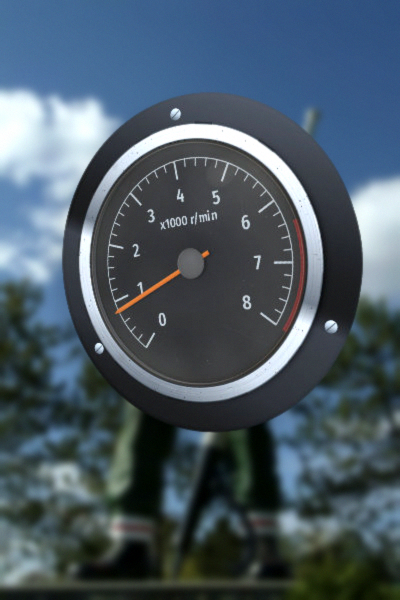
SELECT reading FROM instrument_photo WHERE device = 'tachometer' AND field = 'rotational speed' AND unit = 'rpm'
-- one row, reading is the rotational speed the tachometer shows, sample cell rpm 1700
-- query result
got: rpm 800
